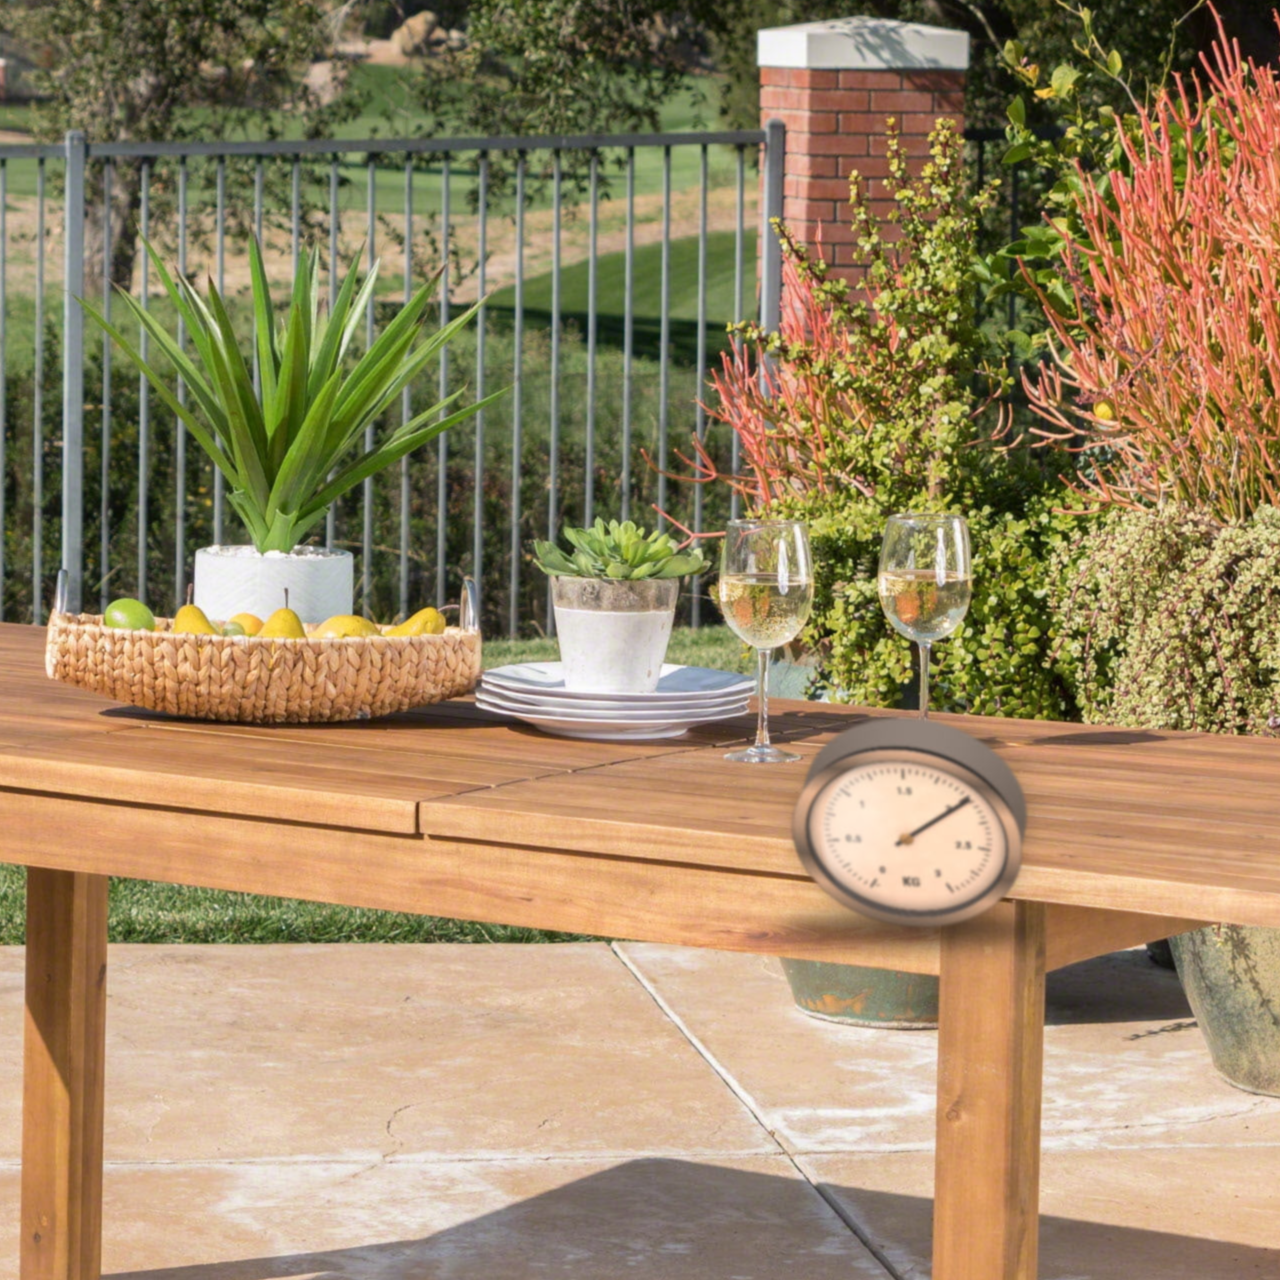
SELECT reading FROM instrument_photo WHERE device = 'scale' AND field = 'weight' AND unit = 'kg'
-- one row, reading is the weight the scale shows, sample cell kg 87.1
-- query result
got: kg 2
